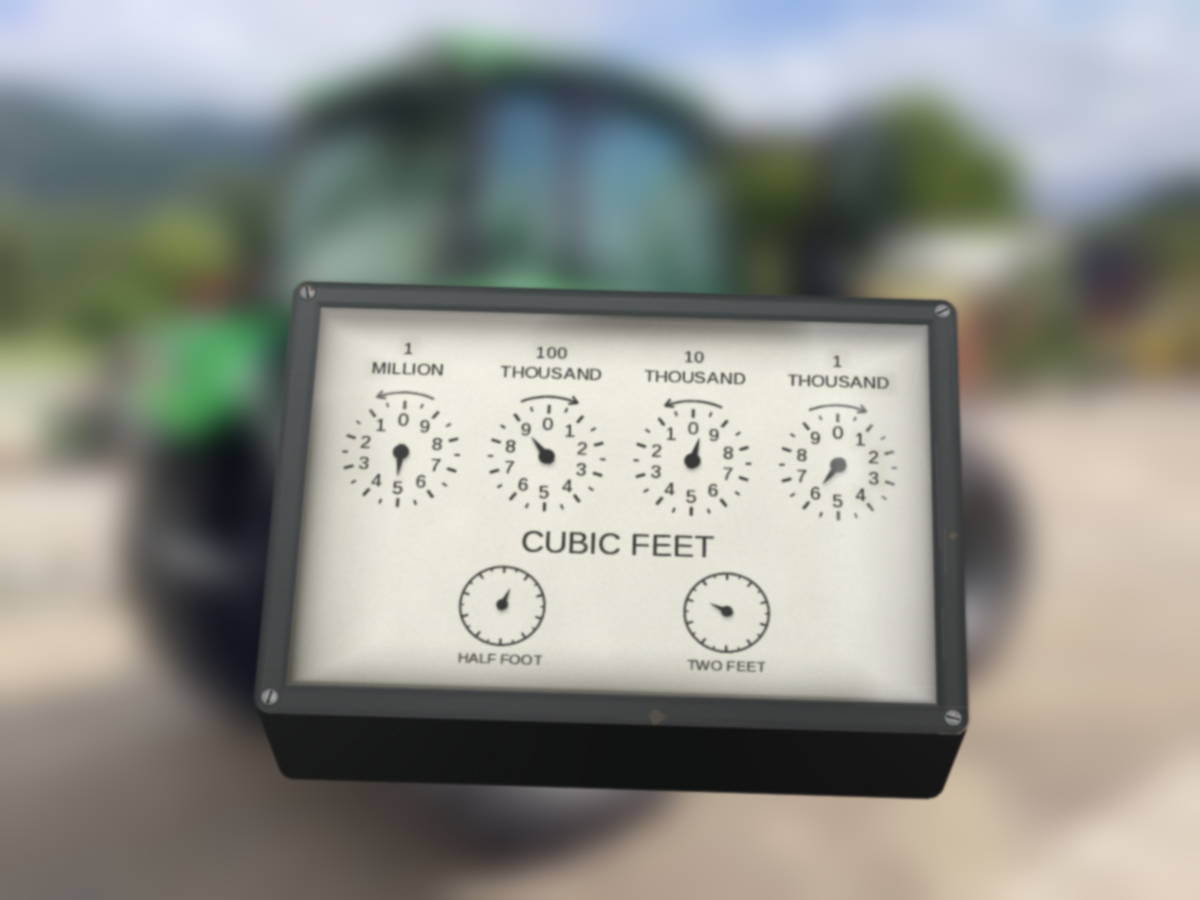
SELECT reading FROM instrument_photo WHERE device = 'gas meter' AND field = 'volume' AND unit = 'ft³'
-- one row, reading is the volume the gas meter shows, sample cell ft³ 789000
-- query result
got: ft³ 489600
